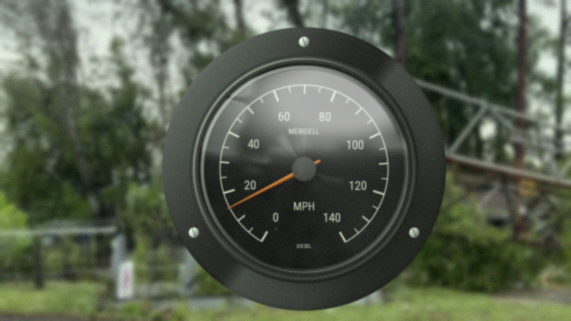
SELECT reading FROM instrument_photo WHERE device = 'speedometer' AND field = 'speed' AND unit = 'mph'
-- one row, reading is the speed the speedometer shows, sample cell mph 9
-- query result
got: mph 15
